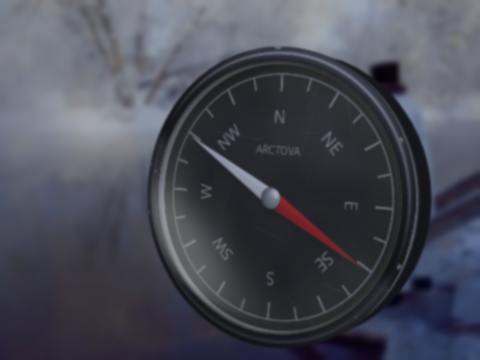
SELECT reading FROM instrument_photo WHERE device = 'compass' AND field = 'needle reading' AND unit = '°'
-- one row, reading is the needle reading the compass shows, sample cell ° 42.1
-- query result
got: ° 120
